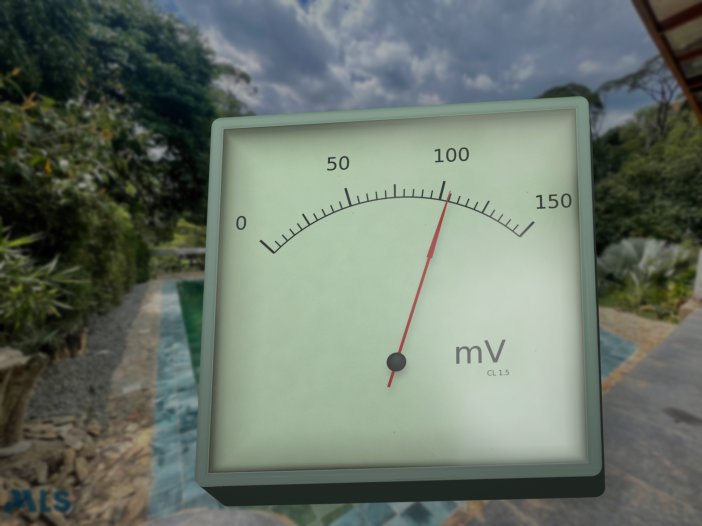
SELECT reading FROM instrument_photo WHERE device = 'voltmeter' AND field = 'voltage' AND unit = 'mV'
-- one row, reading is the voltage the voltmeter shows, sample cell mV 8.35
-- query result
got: mV 105
